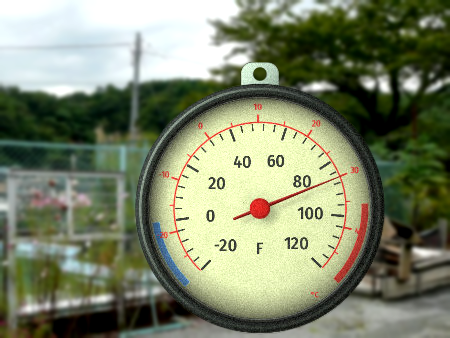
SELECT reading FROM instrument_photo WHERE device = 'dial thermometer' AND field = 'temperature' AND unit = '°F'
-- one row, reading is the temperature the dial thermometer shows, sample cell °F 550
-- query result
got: °F 86
